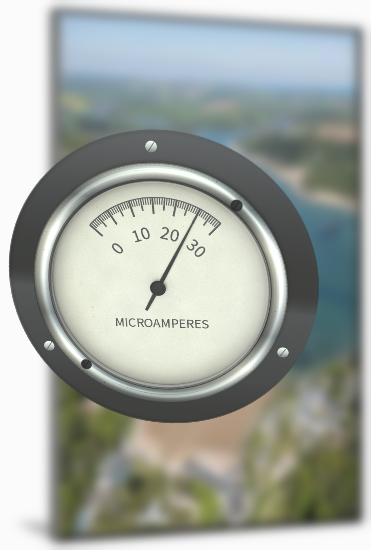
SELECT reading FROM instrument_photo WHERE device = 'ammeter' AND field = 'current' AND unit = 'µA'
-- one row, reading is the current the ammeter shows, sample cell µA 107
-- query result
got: µA 25
